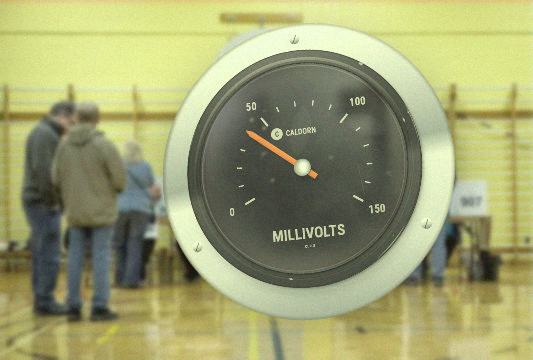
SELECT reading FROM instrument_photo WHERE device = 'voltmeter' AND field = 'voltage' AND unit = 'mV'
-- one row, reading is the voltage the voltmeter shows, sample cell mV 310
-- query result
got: mV 40
